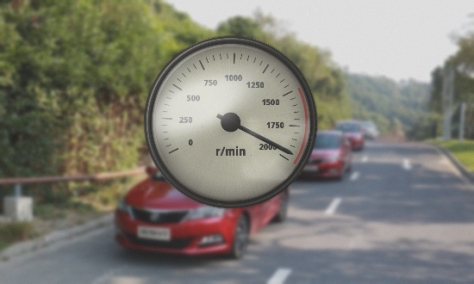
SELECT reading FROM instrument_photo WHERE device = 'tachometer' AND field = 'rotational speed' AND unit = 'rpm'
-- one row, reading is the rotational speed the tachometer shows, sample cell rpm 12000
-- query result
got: rpm 1950
